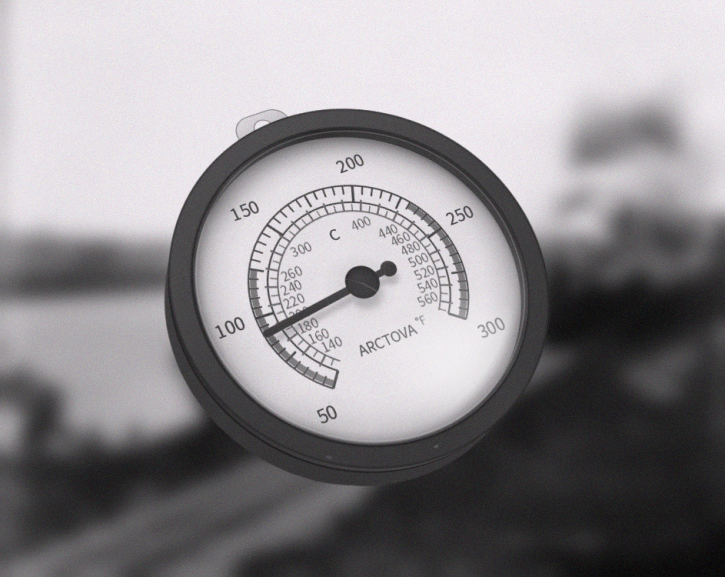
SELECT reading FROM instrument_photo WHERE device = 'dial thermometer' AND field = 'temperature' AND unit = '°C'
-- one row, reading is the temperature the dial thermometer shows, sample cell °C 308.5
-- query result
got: °C 90
